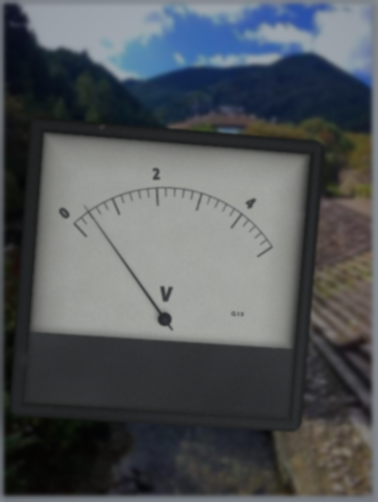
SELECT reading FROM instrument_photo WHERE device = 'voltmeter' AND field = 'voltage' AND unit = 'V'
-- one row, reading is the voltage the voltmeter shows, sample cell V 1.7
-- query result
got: V 0.4
